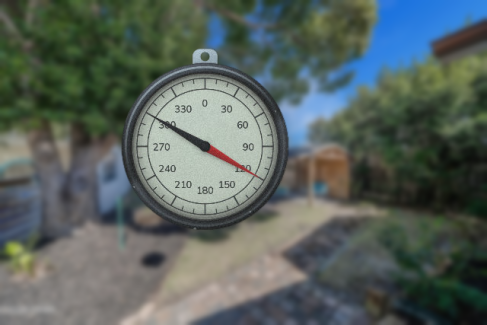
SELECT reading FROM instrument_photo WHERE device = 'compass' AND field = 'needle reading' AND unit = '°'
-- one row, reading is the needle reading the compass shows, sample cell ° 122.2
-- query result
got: ° 120
